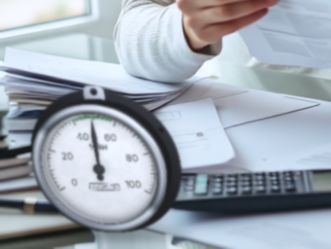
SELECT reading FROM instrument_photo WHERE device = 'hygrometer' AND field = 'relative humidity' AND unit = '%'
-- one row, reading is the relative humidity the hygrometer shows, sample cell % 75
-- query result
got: % 50
